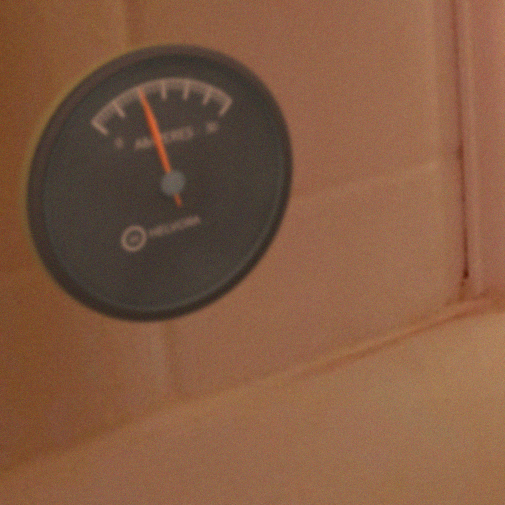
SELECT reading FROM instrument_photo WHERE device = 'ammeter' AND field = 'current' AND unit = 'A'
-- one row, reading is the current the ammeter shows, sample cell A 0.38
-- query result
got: A 10
